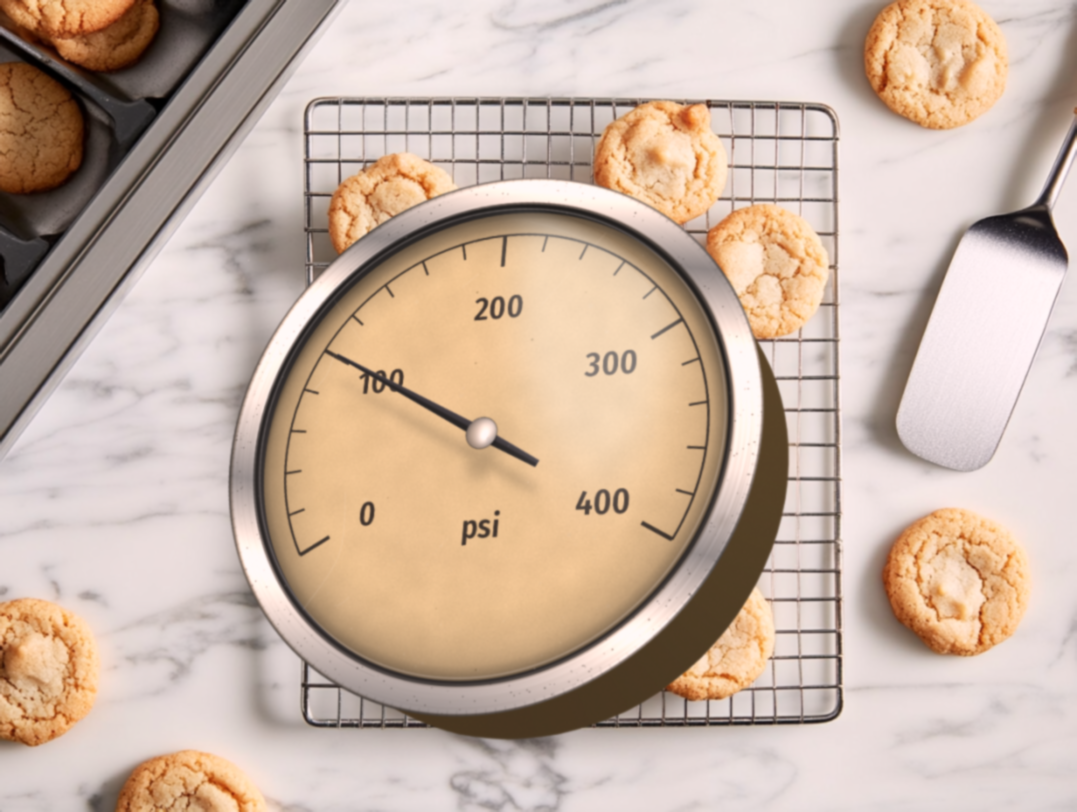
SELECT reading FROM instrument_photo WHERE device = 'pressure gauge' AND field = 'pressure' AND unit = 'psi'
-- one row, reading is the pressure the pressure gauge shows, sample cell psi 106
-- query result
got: psi 100
